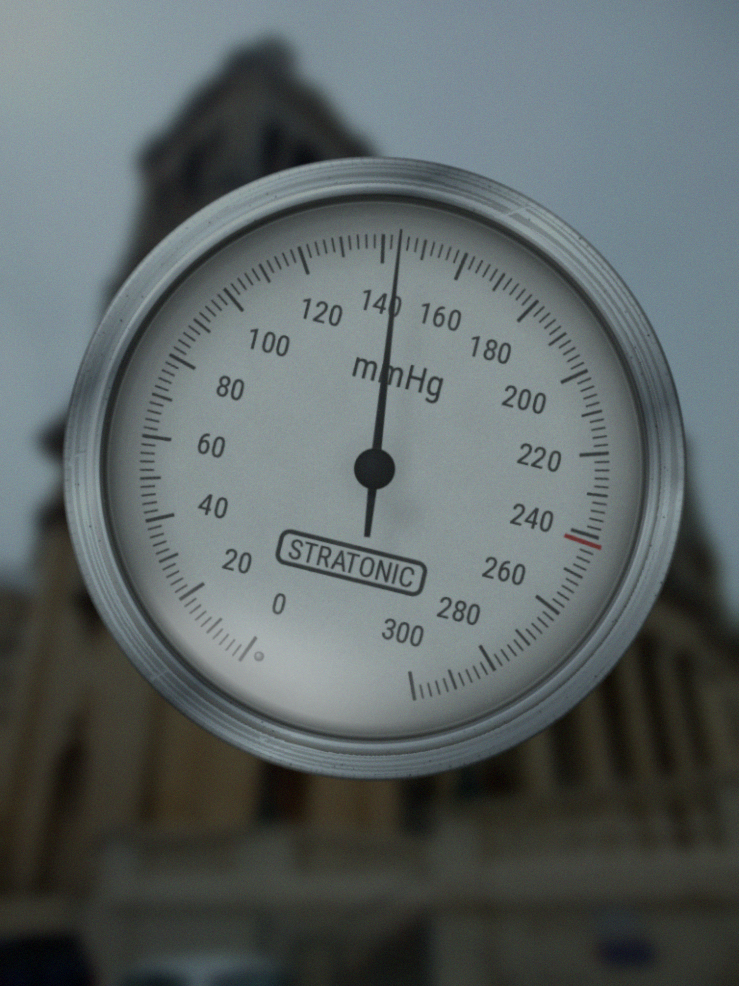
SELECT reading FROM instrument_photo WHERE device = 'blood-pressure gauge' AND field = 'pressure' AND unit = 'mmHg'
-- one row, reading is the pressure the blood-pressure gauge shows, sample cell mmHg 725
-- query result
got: mmHg 144
